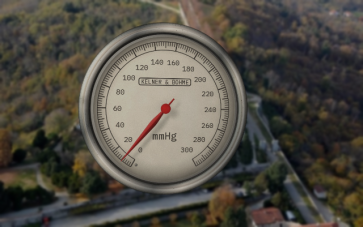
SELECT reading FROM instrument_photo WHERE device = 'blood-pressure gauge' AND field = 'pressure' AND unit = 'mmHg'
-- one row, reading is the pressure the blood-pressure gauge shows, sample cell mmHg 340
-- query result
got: mmHg 10
